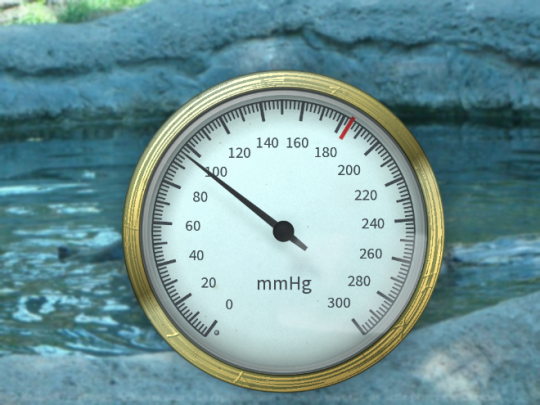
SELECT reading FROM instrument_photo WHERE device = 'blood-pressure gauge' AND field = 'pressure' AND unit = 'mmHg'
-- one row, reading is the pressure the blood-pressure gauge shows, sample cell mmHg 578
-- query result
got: mmHg 96
